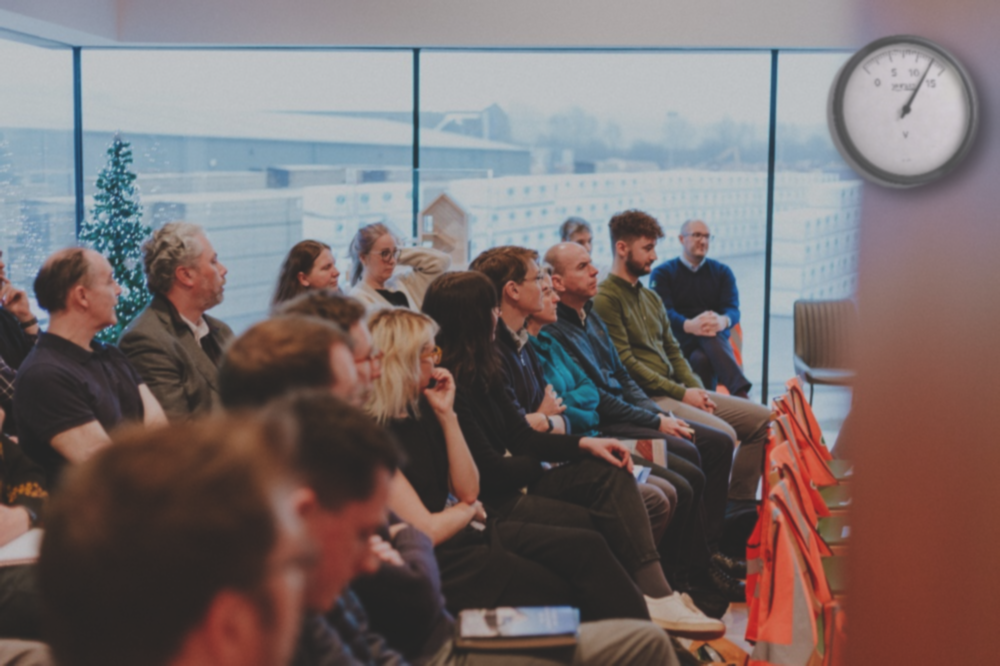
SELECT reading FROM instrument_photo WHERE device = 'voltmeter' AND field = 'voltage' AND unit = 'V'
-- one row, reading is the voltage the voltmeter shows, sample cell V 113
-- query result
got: V 12.5
